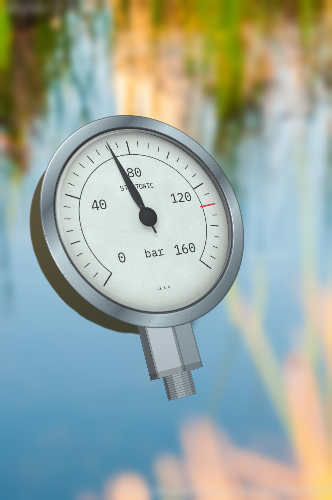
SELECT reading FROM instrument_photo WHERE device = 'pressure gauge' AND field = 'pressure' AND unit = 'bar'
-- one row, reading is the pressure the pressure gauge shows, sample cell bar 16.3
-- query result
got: bar 70
